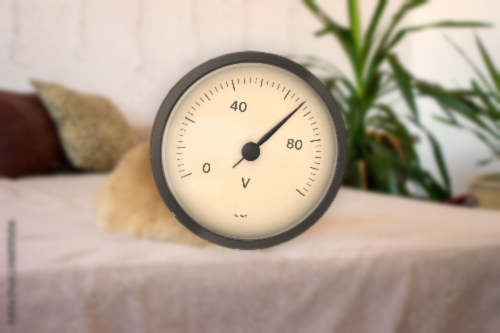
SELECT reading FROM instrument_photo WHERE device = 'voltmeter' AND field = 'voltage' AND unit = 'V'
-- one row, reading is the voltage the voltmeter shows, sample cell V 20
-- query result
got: V 66
